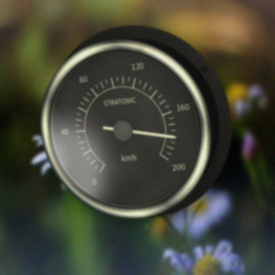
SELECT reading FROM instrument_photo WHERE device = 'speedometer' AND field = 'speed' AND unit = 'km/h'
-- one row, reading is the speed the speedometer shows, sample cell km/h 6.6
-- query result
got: km/h 180
